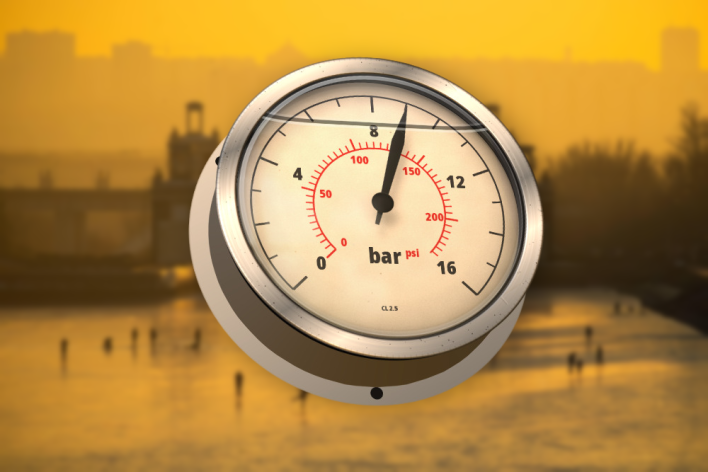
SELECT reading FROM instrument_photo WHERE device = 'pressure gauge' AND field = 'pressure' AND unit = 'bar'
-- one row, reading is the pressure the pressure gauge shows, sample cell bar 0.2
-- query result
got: bar 9
